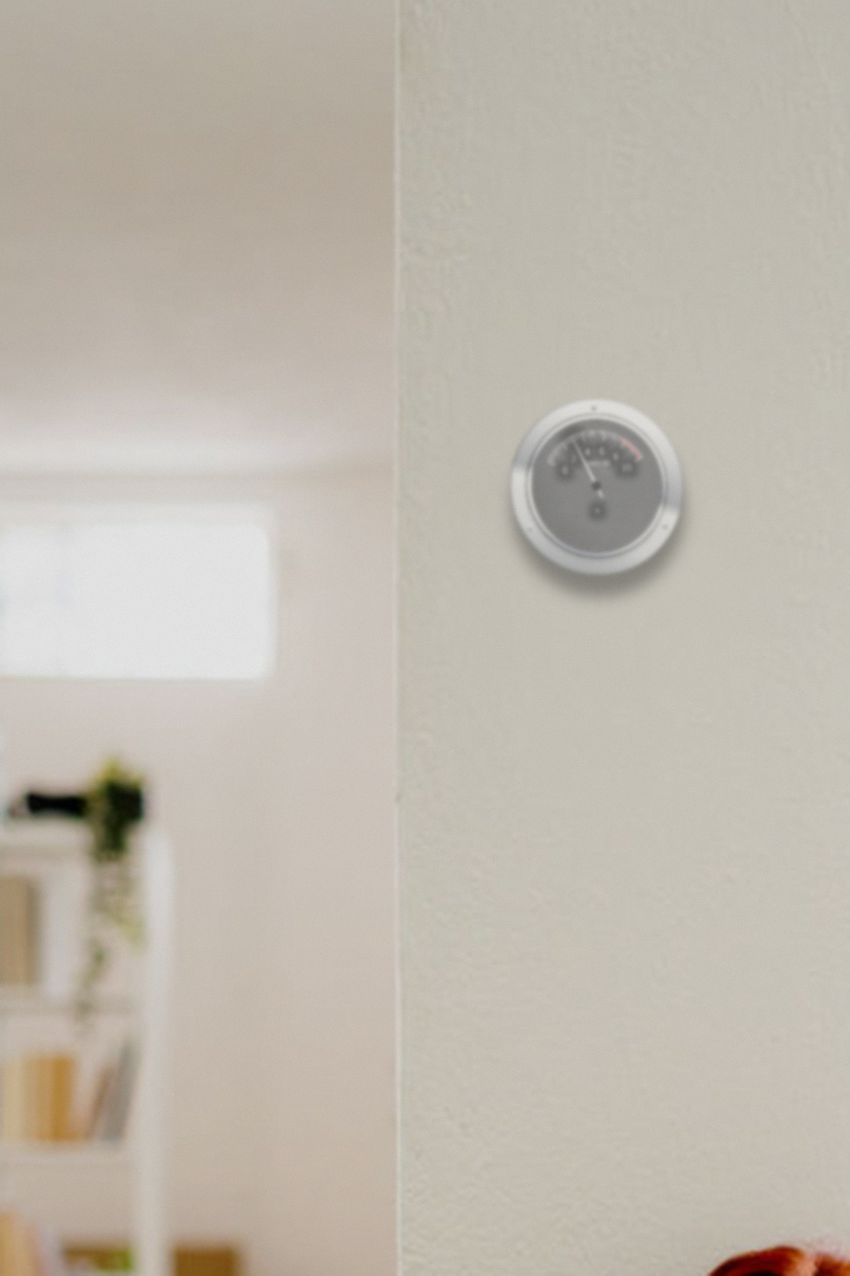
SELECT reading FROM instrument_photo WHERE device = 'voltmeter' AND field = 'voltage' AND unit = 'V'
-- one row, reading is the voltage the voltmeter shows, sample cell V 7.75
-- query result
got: V 3
